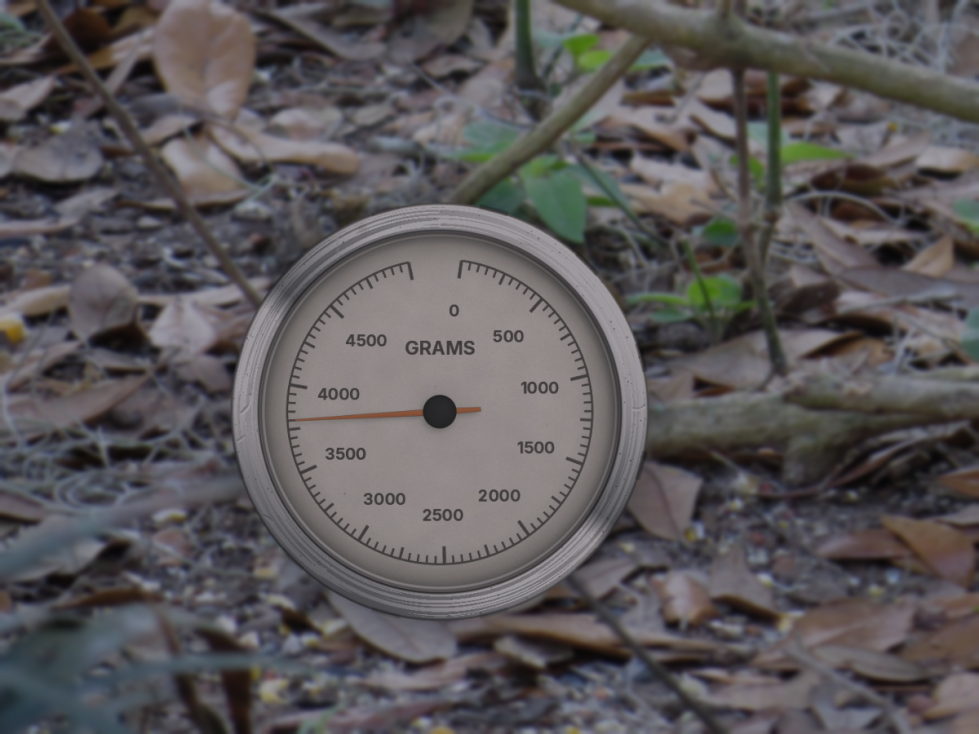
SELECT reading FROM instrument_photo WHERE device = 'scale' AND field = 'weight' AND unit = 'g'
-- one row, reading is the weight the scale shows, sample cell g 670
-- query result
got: g 3800
